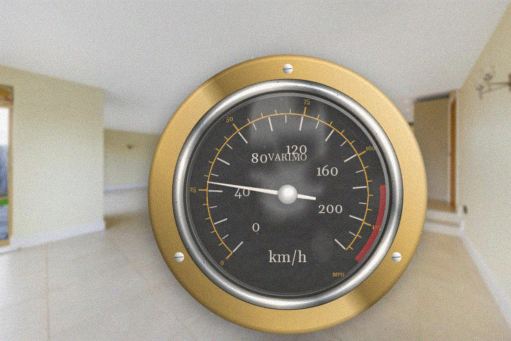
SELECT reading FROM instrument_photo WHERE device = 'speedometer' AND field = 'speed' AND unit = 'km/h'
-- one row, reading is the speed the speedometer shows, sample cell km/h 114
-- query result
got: km/h 45
